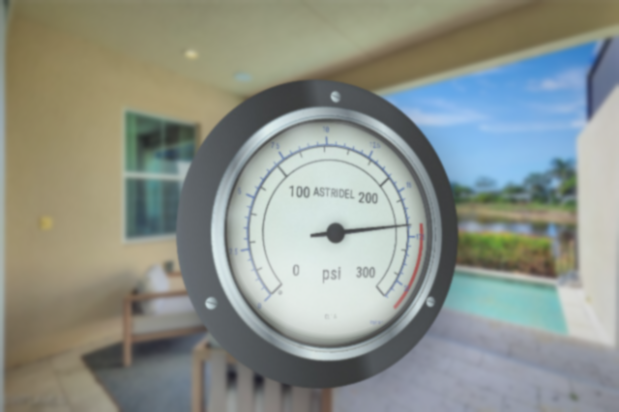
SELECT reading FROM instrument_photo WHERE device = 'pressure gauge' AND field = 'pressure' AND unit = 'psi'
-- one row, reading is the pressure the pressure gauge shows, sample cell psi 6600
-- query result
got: psi 240
